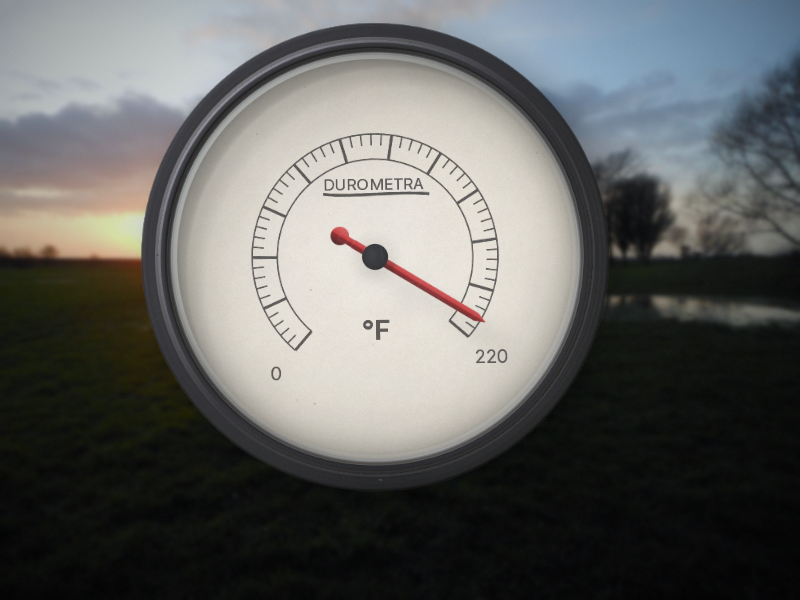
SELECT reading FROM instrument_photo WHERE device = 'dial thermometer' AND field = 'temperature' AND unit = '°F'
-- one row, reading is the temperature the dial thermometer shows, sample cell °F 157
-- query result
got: °F 212
